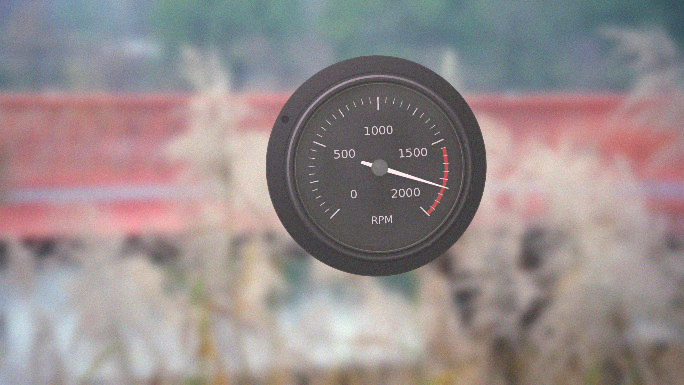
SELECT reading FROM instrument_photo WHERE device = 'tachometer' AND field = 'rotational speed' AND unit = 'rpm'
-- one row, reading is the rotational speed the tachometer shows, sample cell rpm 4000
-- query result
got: rpm 1800
